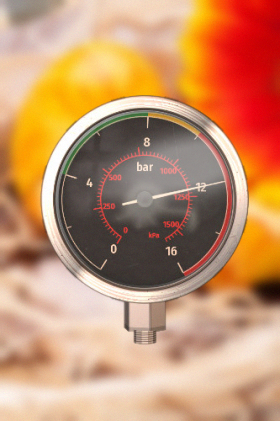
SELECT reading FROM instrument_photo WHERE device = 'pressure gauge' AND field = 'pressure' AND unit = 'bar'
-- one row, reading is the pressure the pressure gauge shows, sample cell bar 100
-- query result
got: bar 12
